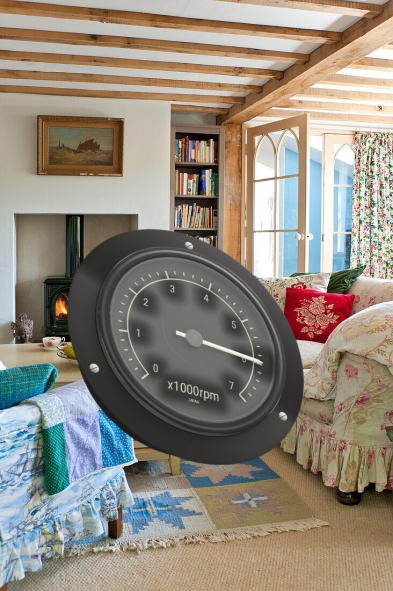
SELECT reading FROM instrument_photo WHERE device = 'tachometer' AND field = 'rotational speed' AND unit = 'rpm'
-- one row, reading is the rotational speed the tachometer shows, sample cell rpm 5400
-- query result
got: rpm 6000
